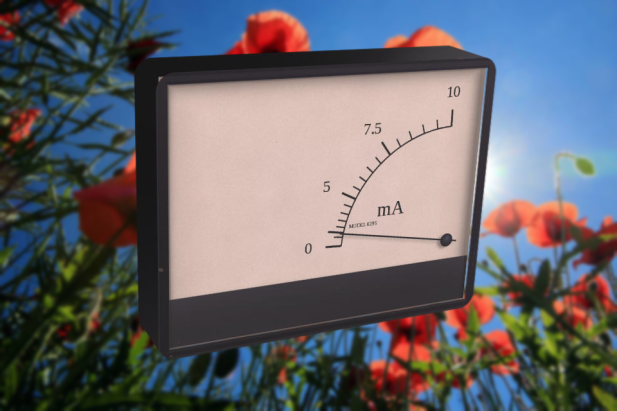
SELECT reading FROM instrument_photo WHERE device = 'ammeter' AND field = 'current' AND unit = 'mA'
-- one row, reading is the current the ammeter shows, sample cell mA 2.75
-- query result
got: mA 2.5
